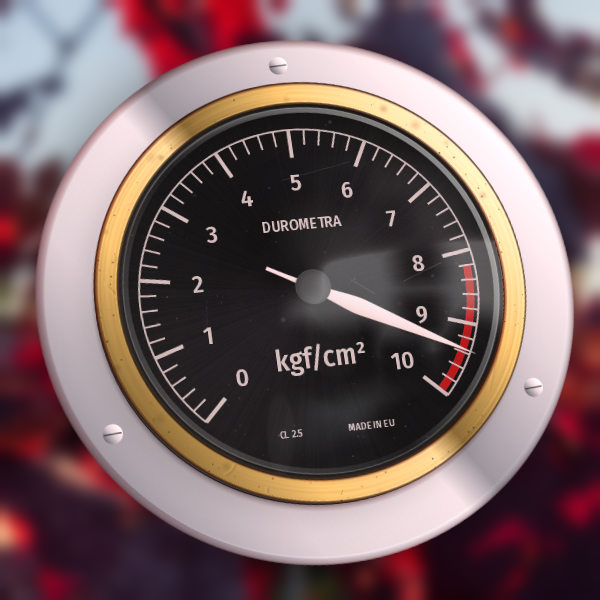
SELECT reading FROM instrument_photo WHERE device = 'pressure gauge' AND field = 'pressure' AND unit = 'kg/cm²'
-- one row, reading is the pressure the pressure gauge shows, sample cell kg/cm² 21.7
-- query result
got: kg/cm² 9.4
